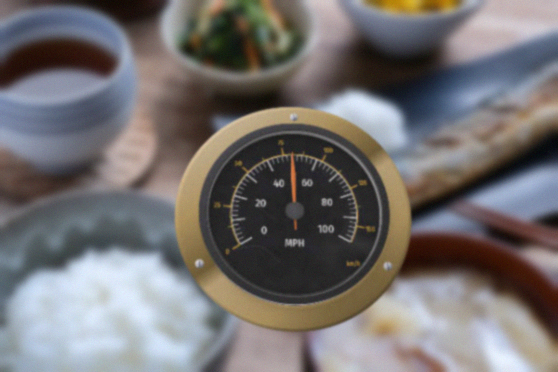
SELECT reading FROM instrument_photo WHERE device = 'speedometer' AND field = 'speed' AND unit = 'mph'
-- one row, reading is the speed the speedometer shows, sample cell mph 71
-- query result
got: mph 50
